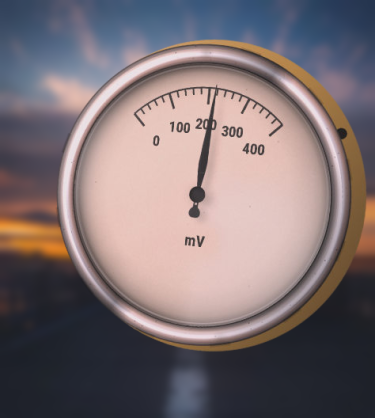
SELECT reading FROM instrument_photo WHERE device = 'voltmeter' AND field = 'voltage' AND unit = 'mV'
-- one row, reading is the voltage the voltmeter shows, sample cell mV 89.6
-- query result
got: mV 220
